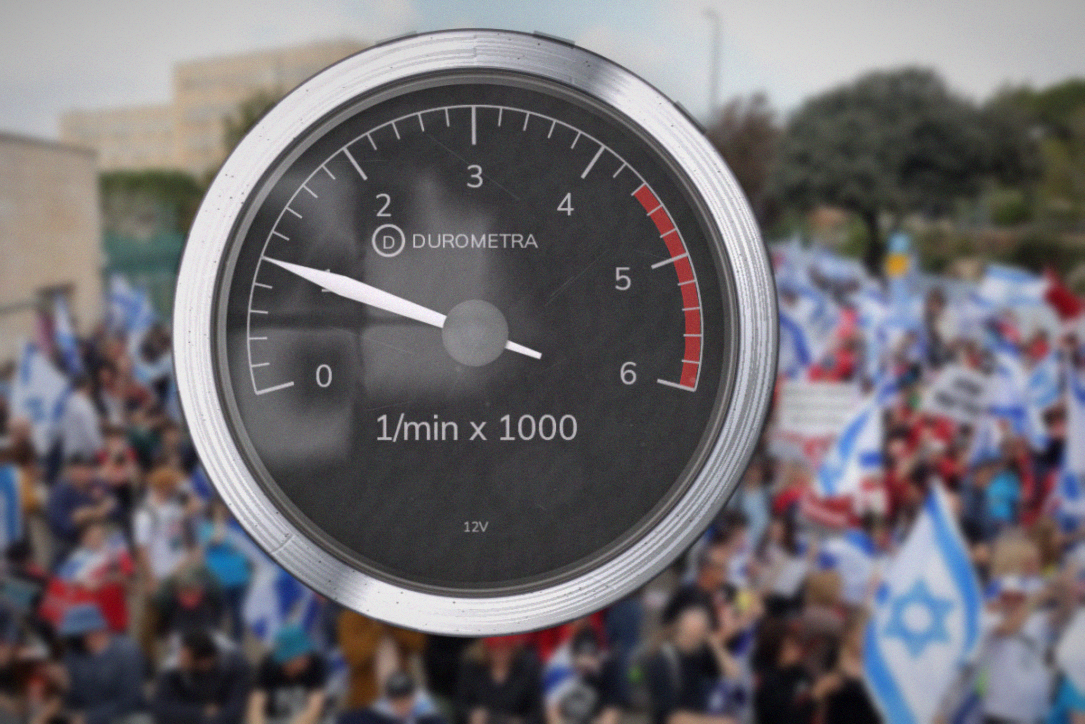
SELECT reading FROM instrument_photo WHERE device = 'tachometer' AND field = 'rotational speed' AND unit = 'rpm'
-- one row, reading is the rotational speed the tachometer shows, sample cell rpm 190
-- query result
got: rpm 1000
